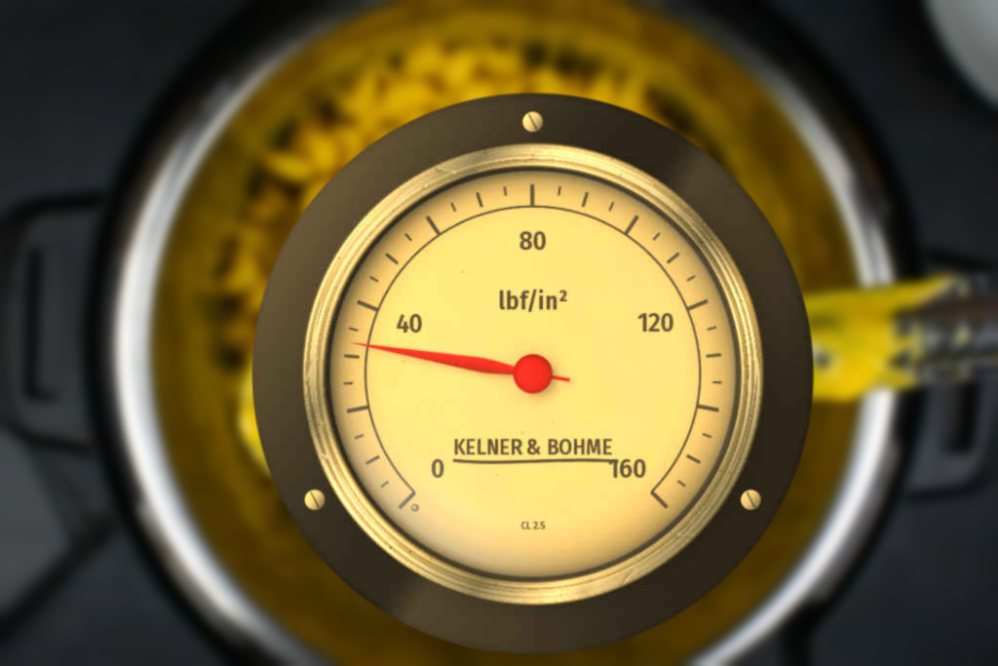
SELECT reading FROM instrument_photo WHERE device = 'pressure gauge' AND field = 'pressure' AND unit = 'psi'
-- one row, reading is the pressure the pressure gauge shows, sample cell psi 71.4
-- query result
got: psi 32.5
